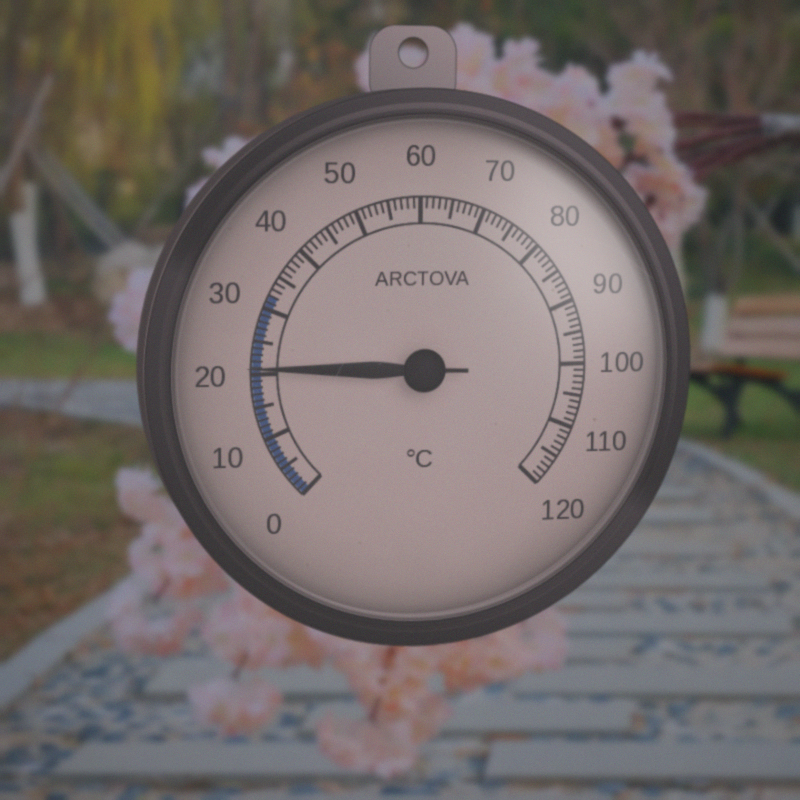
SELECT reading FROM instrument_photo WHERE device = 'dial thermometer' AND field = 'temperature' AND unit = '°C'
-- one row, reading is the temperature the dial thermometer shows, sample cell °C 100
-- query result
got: °C 21
